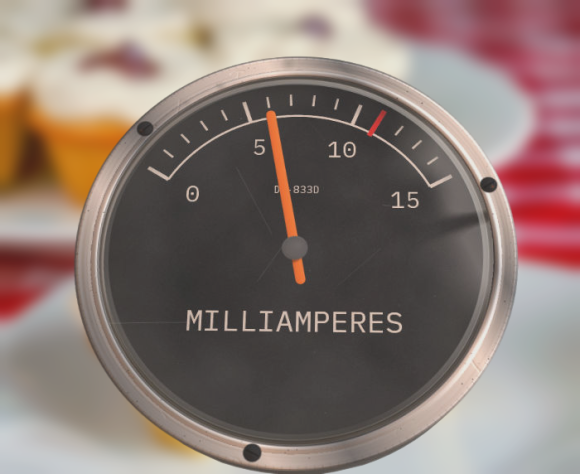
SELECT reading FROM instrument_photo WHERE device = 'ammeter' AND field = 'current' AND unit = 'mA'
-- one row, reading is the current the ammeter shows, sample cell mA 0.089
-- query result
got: mA 6
